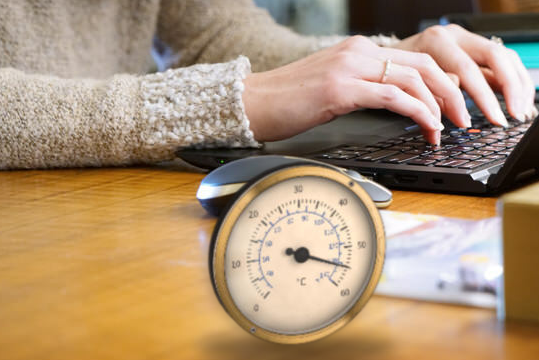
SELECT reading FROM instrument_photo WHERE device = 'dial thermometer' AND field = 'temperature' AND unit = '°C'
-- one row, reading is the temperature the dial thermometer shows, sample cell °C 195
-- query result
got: °C 55
